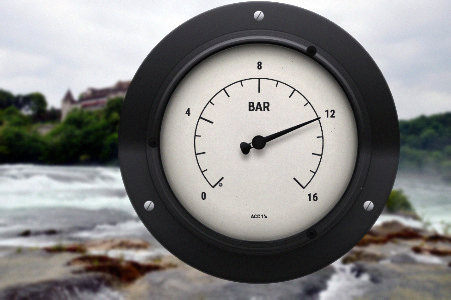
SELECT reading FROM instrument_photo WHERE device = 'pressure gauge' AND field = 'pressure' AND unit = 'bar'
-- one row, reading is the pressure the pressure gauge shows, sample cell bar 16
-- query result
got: bar 12
